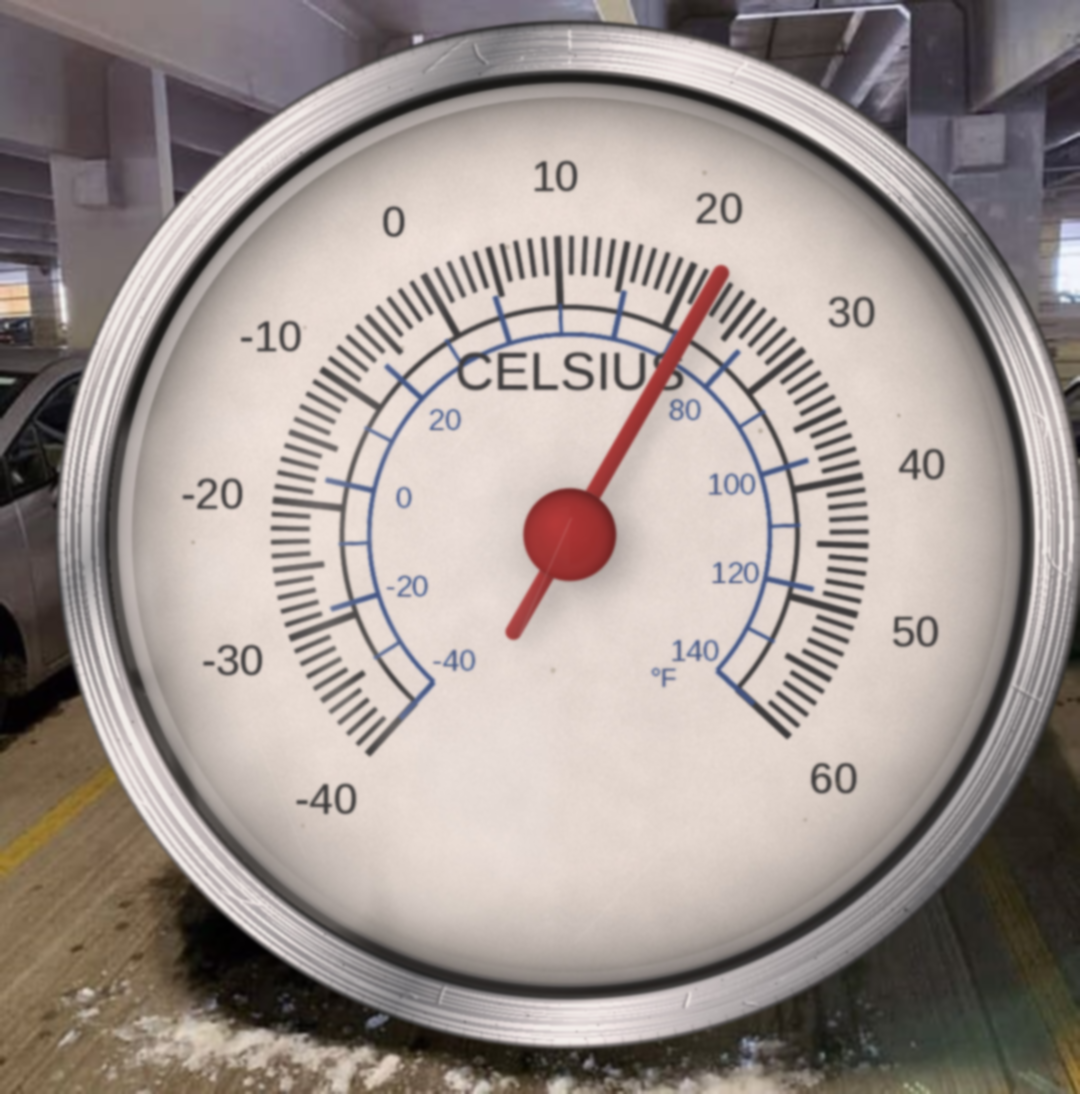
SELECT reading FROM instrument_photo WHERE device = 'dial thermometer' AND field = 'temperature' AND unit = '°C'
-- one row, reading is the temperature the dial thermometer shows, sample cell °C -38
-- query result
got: °C 22
